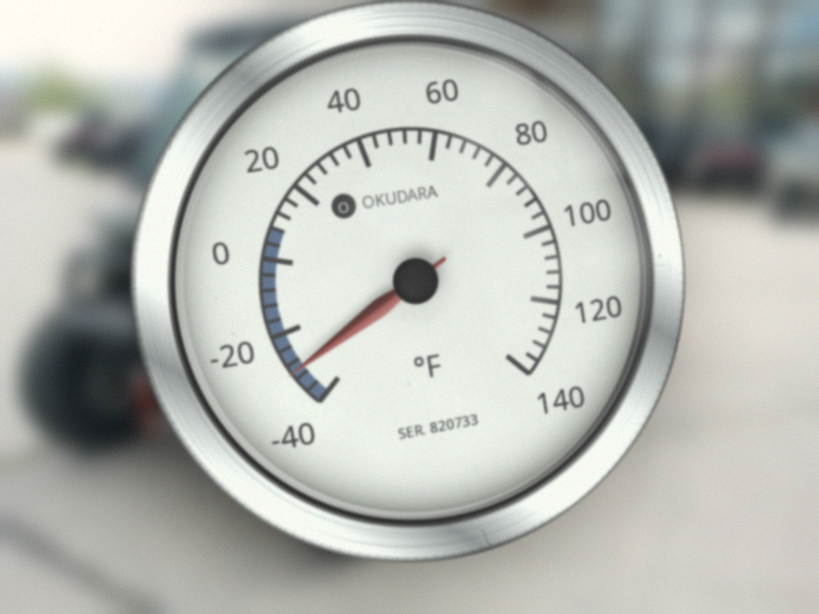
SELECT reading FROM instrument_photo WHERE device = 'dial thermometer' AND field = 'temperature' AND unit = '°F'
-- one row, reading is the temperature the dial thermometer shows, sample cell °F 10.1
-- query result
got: °F -30
